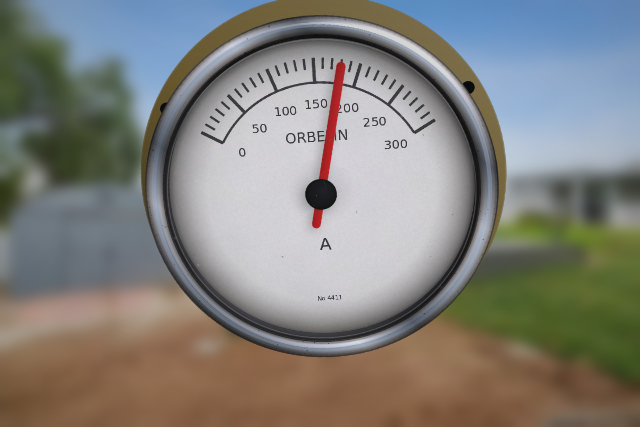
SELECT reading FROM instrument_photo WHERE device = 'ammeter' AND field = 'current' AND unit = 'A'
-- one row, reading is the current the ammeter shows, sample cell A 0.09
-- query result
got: A 180
